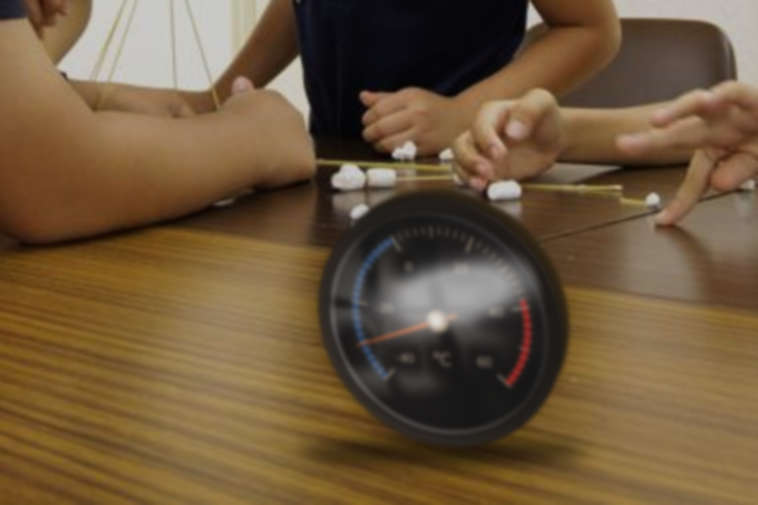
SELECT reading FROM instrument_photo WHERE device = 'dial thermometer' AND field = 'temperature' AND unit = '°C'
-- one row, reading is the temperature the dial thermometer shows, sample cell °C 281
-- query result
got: °C -30
